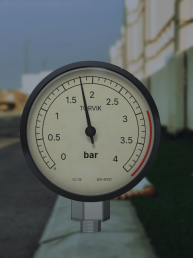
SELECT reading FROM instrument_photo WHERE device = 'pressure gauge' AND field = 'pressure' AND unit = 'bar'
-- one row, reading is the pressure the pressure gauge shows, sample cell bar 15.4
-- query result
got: bar 1.8
